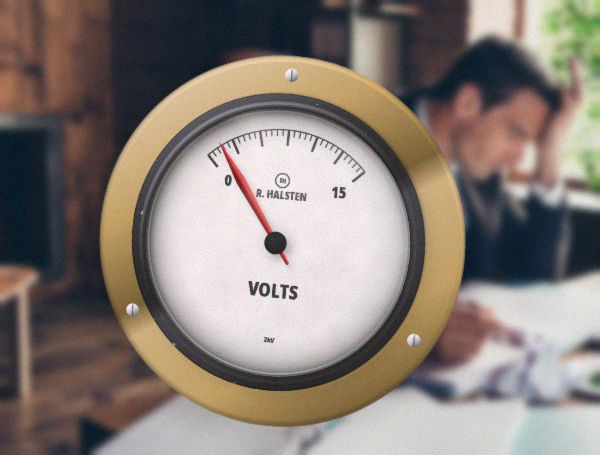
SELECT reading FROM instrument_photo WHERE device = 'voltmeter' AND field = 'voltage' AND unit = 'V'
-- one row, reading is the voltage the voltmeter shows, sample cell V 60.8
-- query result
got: V 1.5
